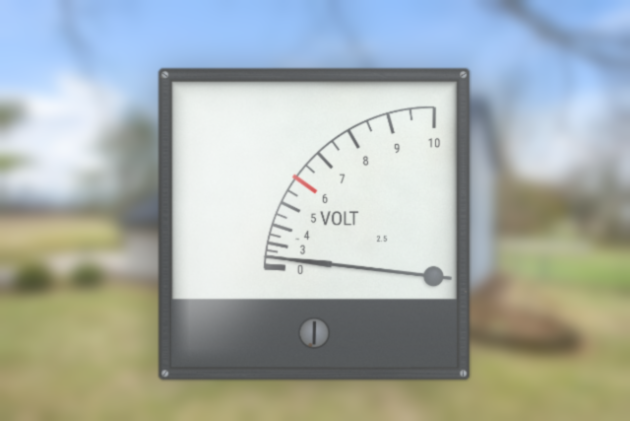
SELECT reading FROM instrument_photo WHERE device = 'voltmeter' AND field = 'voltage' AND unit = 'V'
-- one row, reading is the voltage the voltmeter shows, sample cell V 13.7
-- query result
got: V 2
